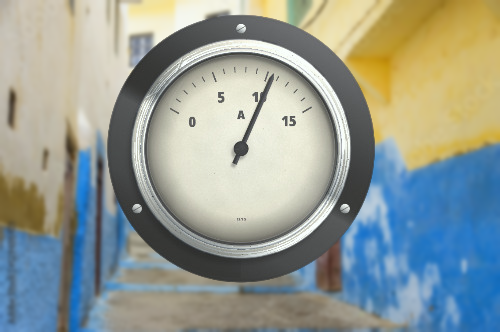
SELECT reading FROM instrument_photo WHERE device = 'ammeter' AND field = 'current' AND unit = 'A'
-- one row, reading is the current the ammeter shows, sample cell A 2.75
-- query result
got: A 10.5
